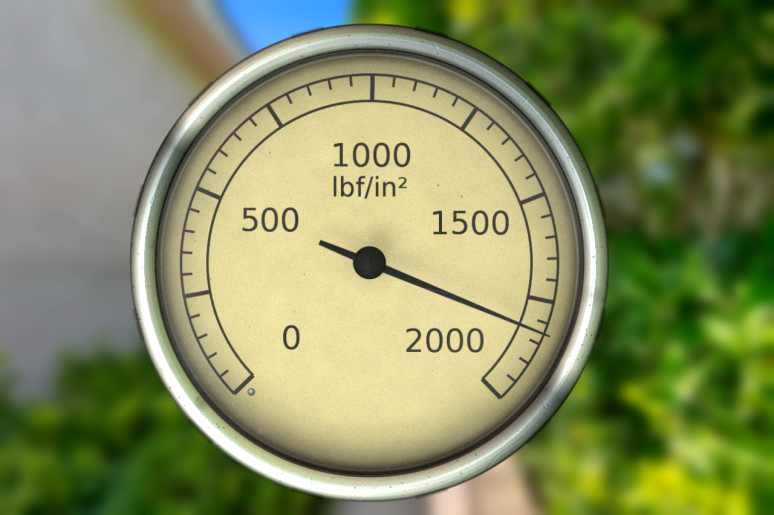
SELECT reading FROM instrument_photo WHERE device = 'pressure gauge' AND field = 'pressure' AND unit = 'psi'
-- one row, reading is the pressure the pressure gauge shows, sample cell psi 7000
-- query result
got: psi 1825
